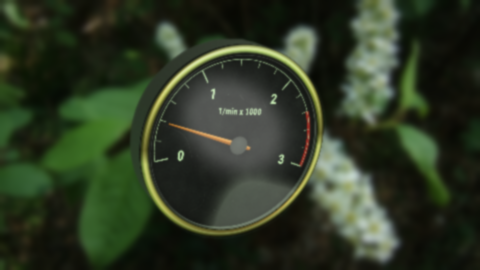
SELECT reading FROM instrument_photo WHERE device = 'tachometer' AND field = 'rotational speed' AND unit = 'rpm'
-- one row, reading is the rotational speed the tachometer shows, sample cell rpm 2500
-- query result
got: rpm 400
